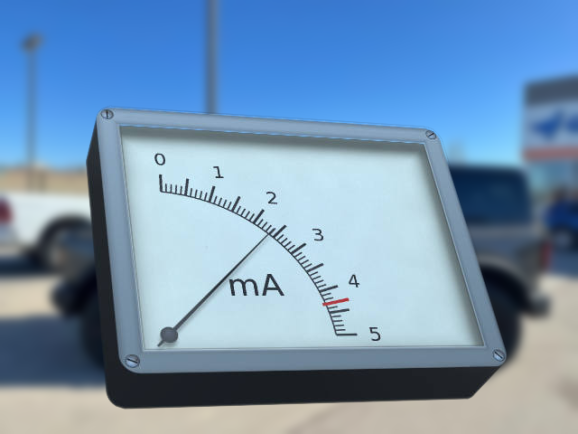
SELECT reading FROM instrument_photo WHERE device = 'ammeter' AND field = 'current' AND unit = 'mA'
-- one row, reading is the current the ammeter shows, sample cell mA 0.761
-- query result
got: mA 2.4
